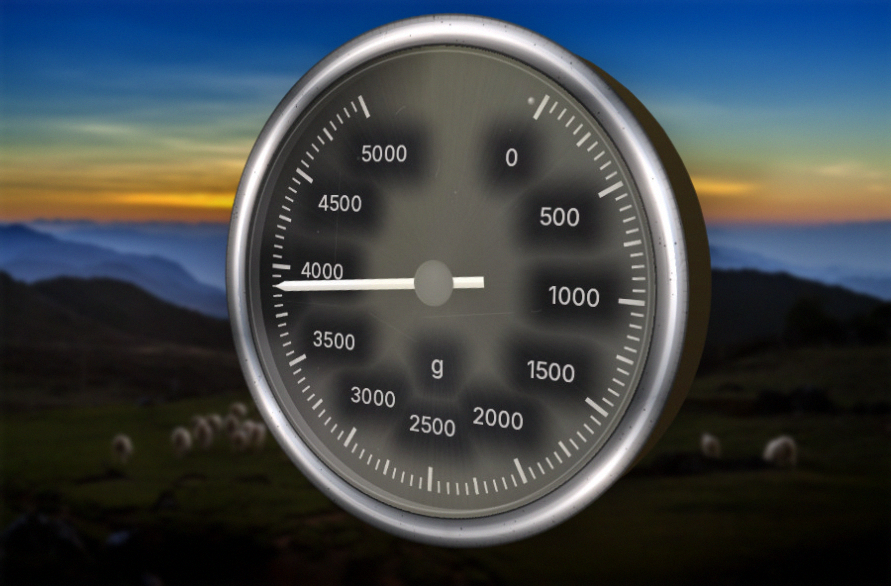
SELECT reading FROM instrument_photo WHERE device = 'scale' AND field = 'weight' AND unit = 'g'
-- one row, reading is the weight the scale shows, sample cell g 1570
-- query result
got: g 3900
